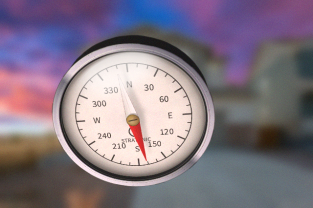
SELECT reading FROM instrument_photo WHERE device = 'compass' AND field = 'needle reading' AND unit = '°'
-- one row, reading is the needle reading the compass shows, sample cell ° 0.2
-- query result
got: ° 170
